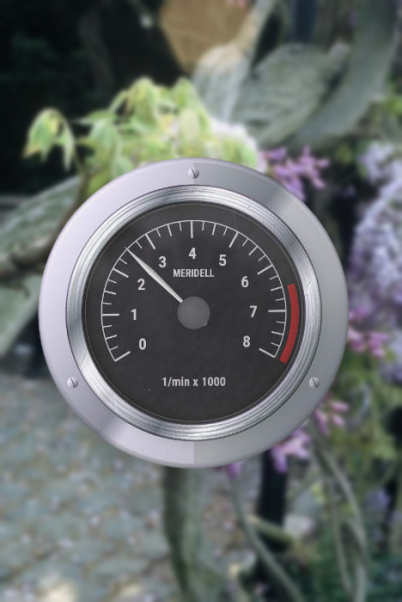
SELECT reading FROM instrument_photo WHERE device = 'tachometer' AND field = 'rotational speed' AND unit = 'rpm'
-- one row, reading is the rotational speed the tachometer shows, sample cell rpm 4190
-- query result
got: rpm 2500
